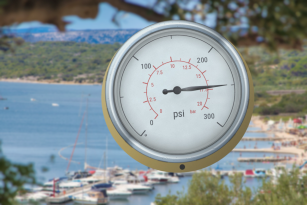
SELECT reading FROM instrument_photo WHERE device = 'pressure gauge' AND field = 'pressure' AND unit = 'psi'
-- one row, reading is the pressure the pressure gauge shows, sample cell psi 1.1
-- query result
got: psi 250
